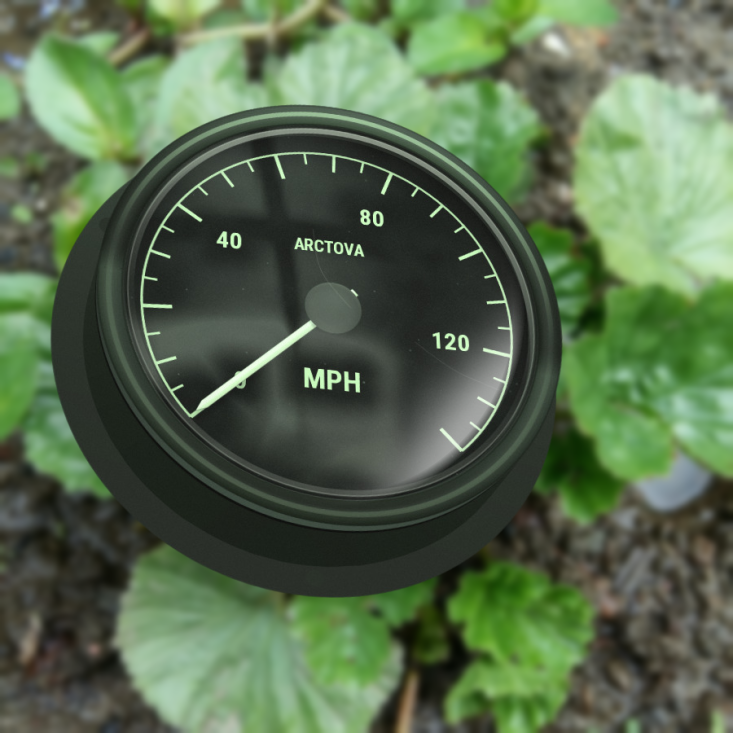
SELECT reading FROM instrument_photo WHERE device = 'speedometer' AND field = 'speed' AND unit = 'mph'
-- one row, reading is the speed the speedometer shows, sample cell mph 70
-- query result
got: mph 0
